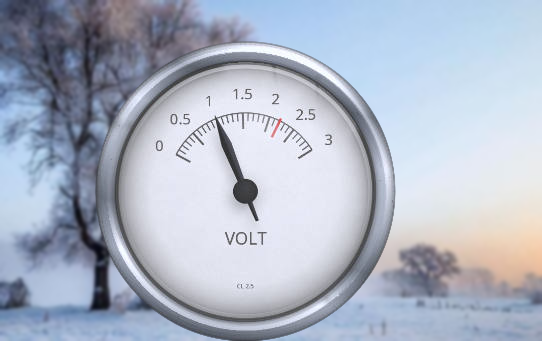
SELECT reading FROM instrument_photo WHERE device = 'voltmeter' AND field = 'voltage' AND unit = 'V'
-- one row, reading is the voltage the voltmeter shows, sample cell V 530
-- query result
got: V 1
